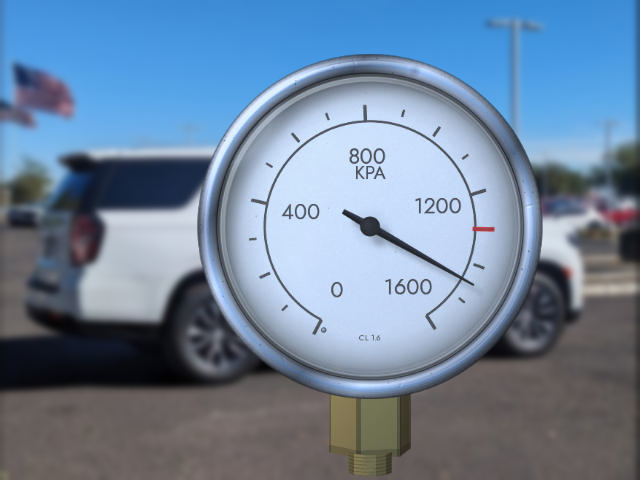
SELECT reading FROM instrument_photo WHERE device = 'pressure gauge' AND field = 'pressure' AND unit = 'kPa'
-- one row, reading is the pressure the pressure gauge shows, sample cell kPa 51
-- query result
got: kPa 1450
